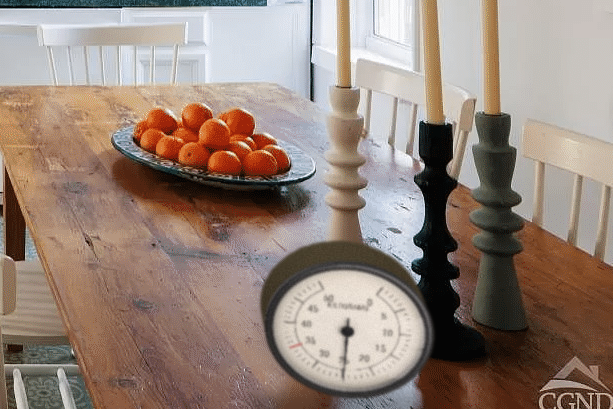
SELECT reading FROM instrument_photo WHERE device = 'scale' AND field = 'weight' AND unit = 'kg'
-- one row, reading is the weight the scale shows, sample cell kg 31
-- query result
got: kg 25
